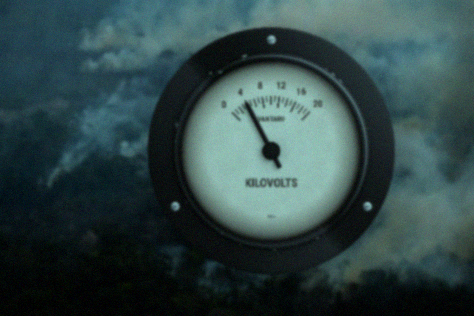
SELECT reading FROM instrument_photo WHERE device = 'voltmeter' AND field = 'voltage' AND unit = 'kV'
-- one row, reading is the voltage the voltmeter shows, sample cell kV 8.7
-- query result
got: kV 4
